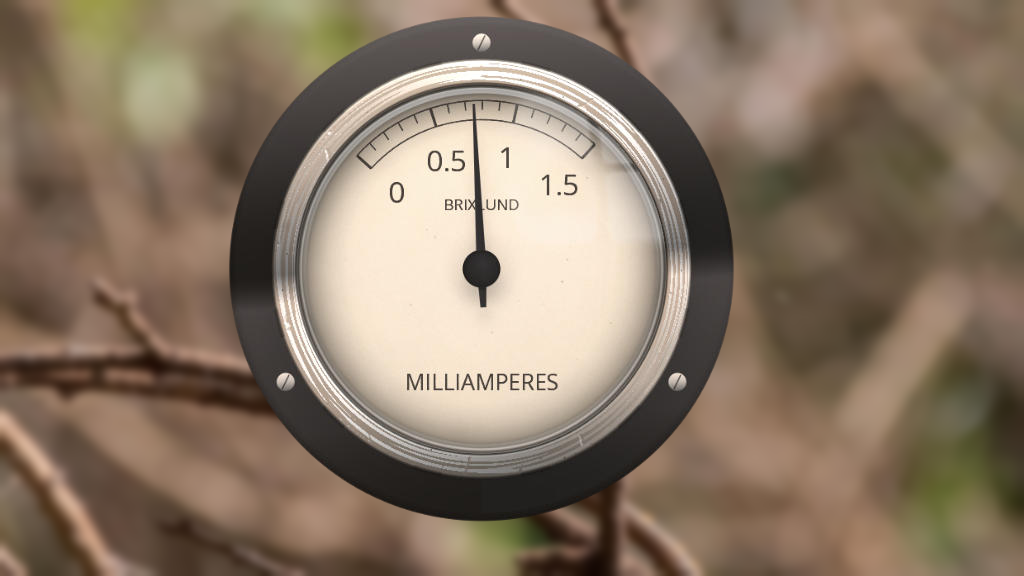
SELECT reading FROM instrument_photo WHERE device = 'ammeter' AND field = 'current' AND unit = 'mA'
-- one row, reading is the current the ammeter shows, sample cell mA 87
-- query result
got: mA 0.75
